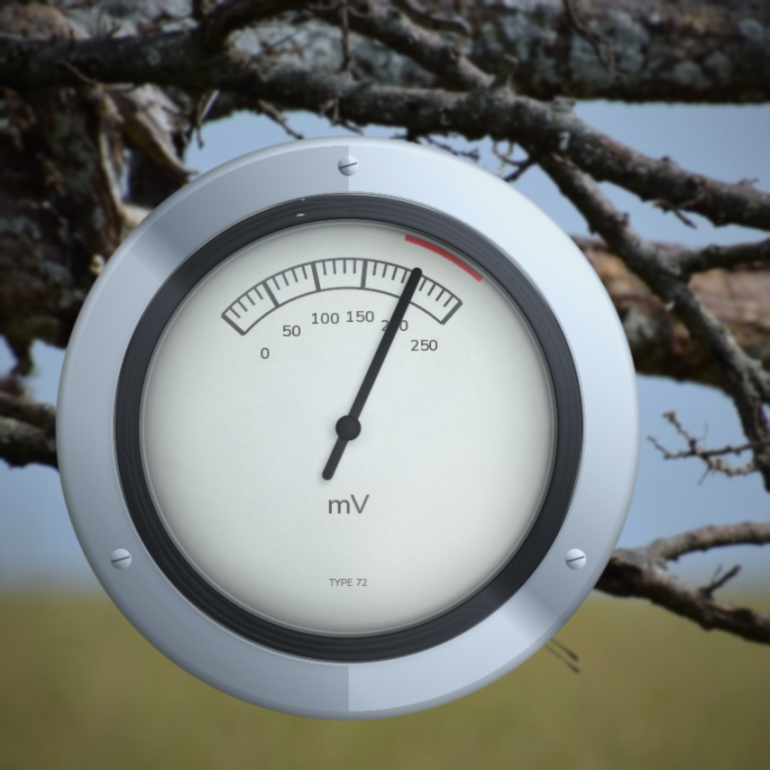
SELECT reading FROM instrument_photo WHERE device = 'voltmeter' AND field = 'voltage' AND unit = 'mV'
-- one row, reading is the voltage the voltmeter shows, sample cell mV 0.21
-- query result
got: mV 200
